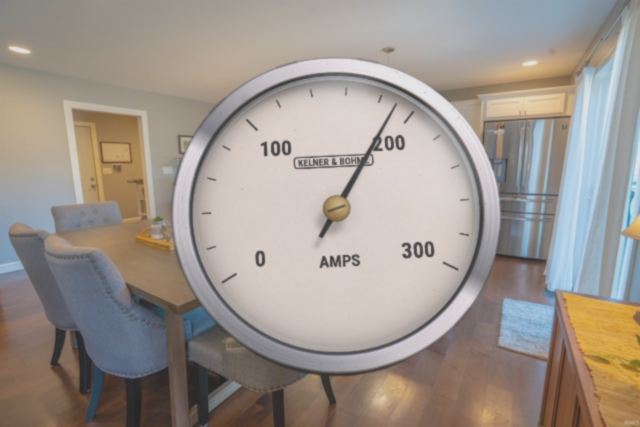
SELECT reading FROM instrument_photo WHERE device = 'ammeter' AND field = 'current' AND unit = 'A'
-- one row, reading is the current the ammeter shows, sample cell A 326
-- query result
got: A 190
